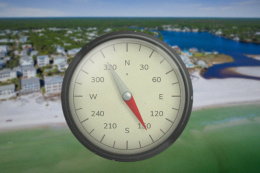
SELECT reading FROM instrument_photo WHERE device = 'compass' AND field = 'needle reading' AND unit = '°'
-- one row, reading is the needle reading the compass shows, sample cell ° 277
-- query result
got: ° 150
